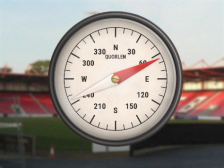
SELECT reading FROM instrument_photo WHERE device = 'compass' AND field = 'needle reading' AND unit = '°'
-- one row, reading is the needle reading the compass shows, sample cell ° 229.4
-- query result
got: ° 65
